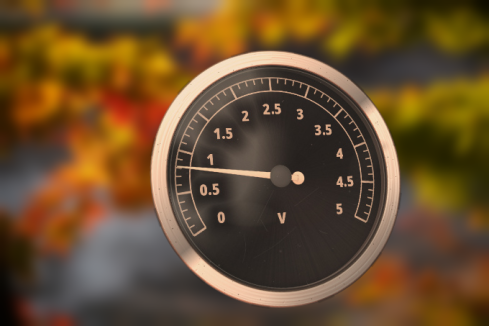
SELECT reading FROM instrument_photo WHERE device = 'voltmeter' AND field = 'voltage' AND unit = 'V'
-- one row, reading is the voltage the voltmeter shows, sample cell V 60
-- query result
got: V 0.8
